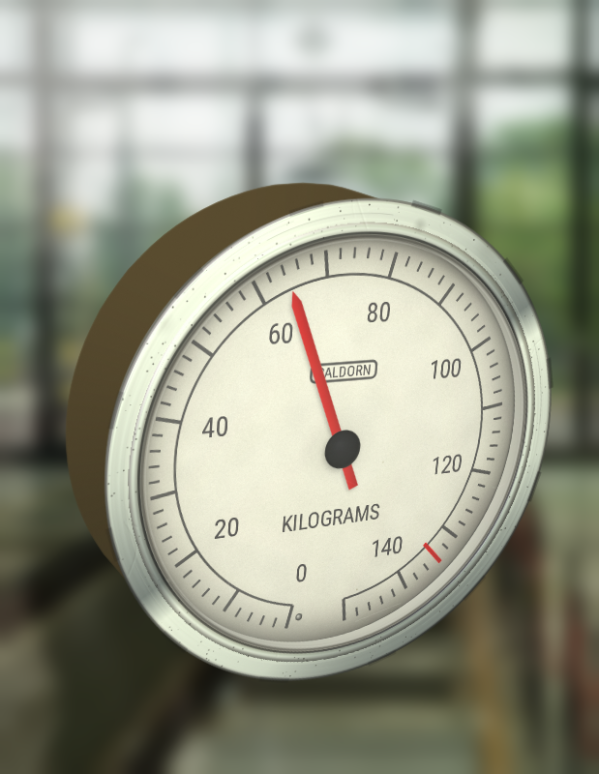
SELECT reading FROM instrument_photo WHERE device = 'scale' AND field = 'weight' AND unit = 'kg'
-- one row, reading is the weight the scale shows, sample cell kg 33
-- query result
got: kg 64
